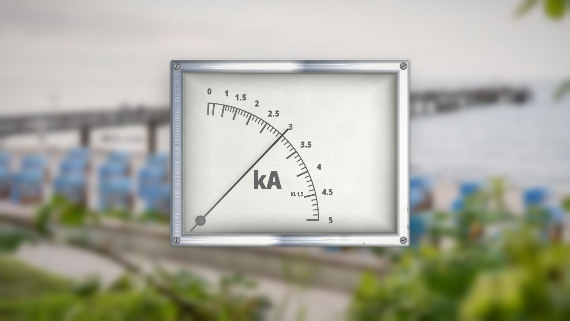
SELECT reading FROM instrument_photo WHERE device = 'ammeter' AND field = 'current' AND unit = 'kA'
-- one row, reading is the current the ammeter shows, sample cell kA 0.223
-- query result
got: kA 3
